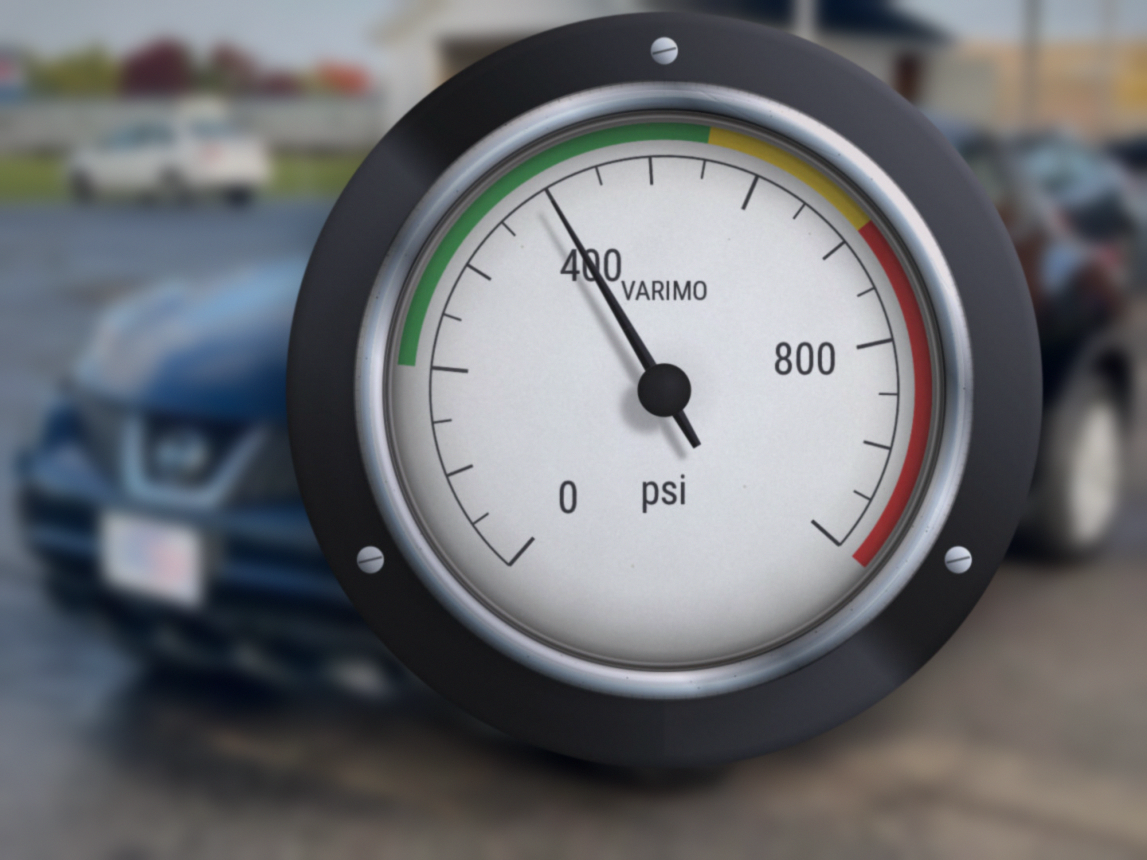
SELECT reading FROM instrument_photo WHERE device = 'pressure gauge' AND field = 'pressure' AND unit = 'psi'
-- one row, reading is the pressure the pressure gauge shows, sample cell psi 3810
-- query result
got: psi 400
